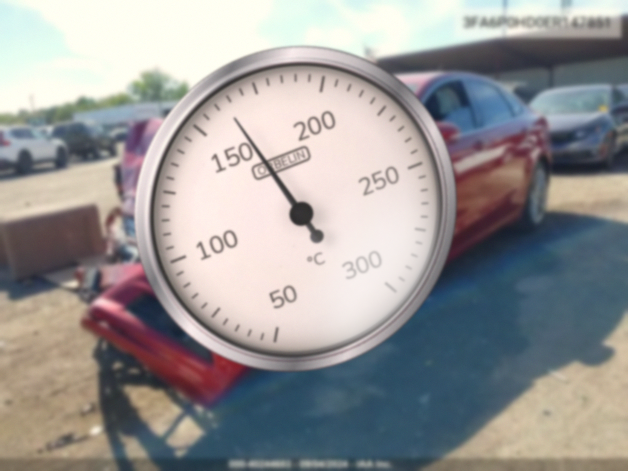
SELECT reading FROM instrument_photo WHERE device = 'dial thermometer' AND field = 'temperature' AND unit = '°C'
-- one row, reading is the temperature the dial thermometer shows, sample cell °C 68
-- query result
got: °C 162.5
